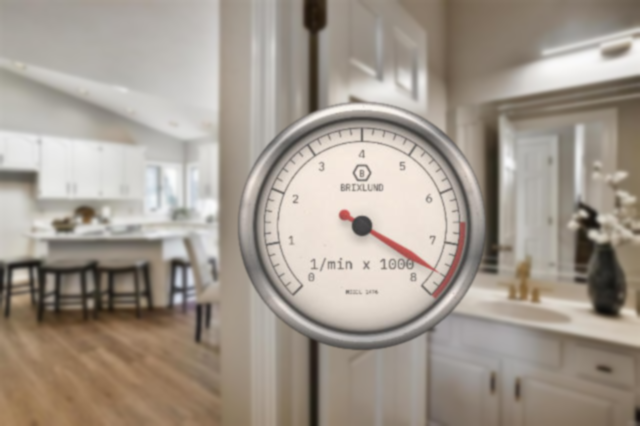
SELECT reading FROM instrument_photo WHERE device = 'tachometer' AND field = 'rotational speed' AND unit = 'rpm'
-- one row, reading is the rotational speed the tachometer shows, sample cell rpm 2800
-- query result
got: rpm 7600
